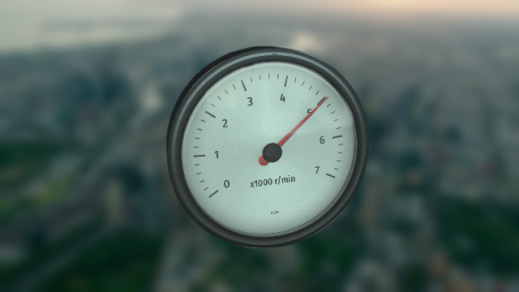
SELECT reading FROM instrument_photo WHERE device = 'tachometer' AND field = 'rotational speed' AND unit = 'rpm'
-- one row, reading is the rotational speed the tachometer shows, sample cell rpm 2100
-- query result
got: rpm 5000
